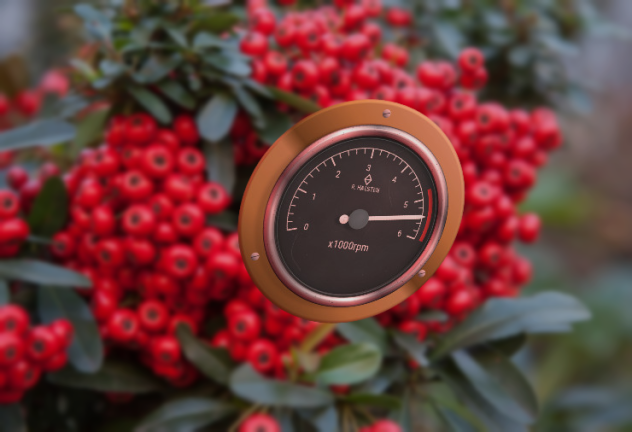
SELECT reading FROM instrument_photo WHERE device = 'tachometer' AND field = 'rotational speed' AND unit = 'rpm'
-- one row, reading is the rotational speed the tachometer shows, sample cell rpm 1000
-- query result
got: rpm 5400
